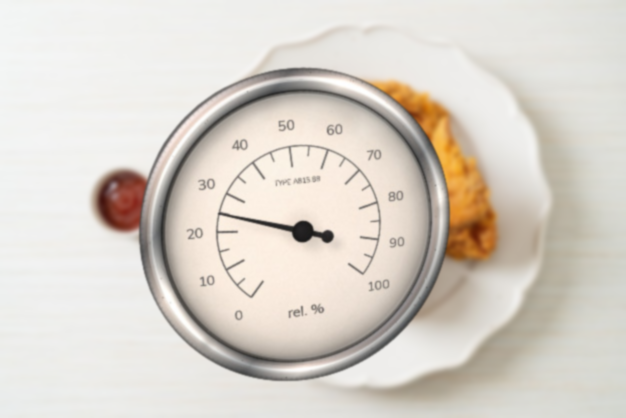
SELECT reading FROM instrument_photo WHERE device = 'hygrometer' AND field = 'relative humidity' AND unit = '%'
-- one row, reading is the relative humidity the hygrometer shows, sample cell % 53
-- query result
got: % 25
